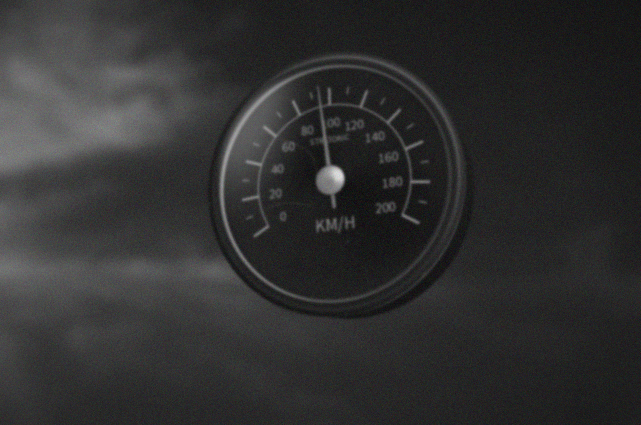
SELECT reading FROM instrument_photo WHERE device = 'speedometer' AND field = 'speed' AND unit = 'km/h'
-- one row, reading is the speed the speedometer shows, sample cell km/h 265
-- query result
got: km/h 95
